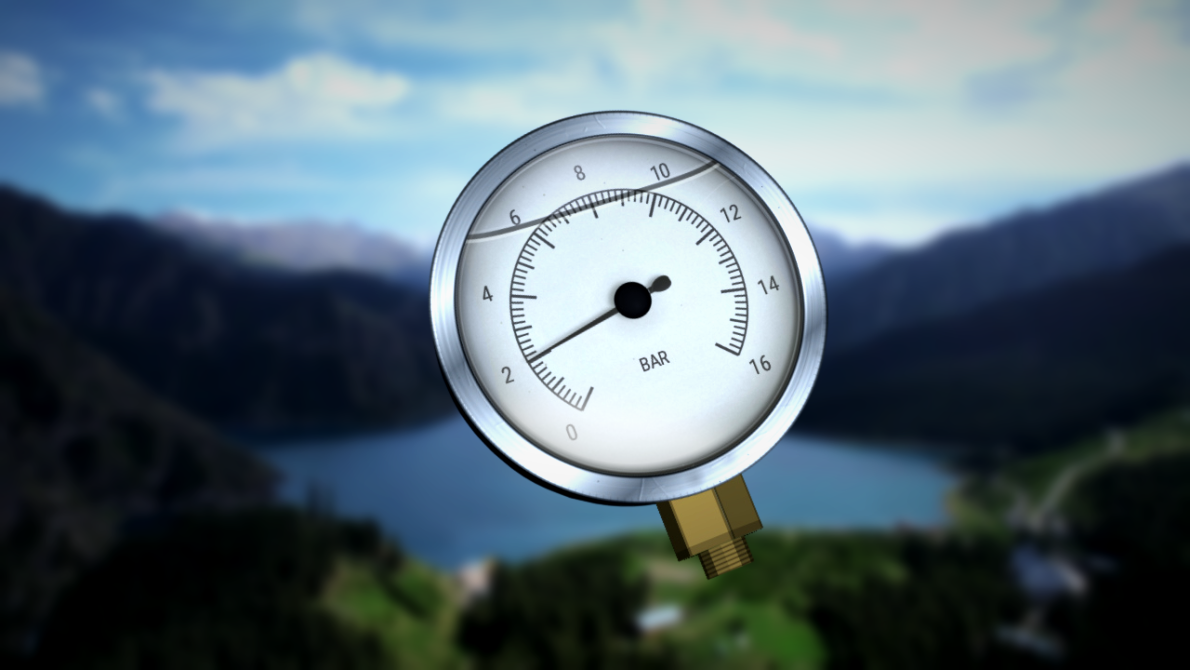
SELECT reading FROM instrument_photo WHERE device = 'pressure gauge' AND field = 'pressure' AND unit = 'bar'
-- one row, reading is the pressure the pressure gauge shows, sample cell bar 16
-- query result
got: bar 2
